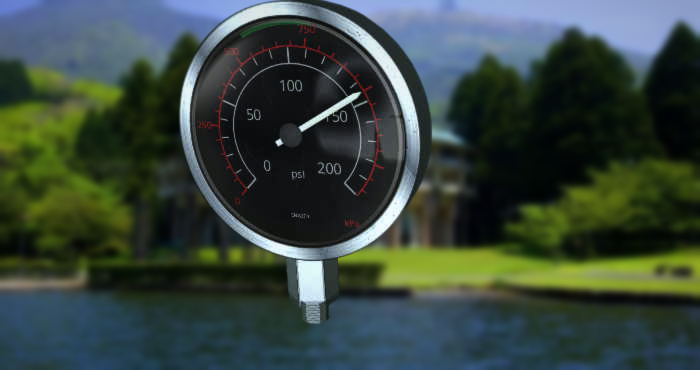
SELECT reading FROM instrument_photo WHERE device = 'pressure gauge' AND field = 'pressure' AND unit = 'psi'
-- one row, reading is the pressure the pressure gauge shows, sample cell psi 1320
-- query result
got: psi 145
